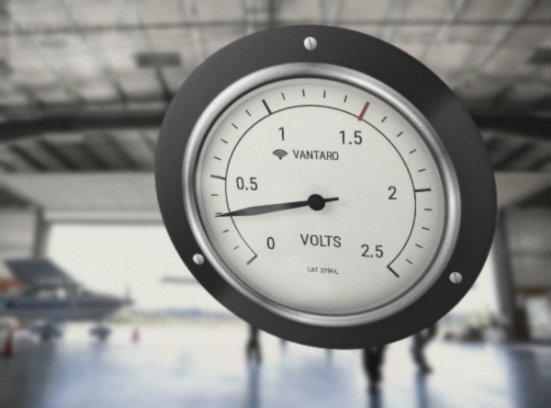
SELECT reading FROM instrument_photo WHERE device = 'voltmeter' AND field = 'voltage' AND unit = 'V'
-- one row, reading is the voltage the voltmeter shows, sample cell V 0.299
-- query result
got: V 0.3
